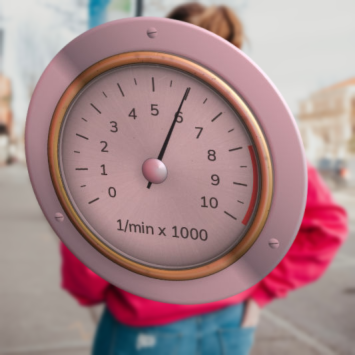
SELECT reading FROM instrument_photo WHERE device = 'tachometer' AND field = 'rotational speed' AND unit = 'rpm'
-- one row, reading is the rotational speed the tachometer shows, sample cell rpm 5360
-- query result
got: rpm 6000
